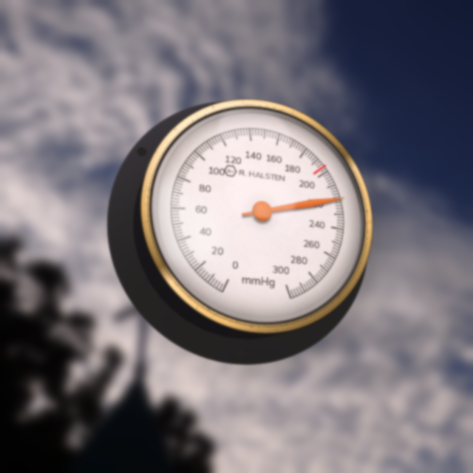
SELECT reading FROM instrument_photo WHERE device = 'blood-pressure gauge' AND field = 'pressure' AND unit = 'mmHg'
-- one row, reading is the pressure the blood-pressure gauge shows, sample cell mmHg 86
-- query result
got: mmHg 220
